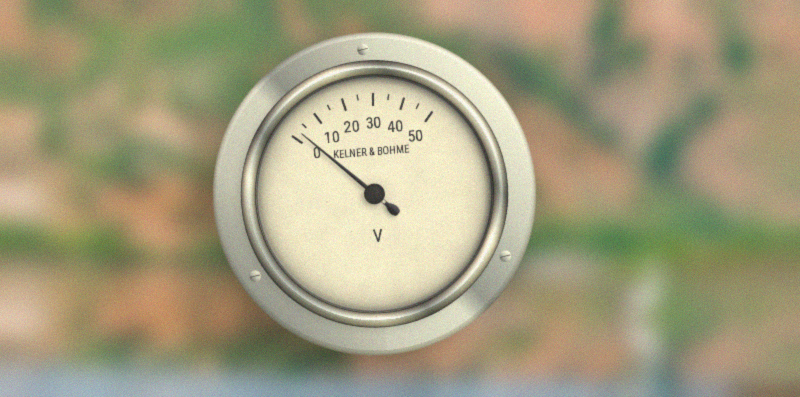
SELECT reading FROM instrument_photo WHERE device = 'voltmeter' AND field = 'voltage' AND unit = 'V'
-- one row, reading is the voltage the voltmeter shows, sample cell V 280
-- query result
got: V 2.5
